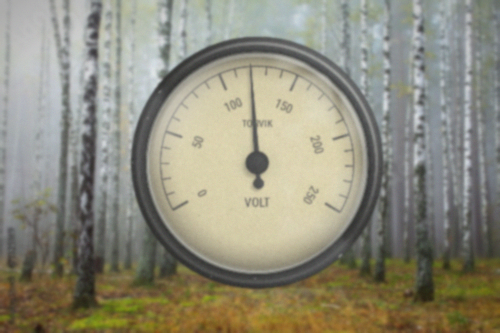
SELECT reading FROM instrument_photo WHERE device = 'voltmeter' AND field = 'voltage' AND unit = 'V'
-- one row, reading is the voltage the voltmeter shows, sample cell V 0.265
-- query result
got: V 120
